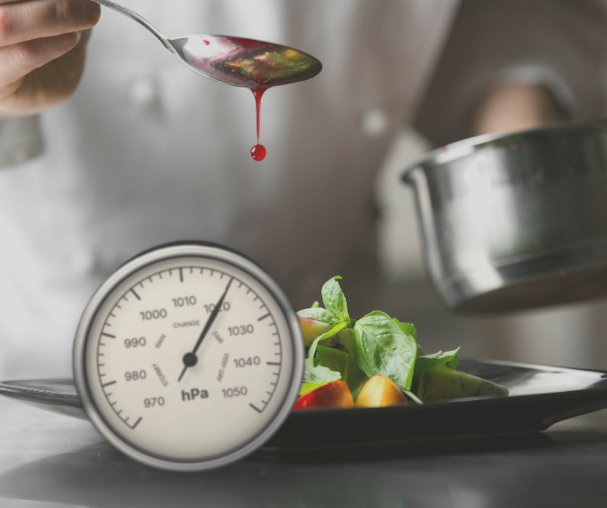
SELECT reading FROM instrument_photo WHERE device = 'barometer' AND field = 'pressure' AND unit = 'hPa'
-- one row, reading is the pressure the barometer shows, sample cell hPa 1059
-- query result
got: hPa 1020
